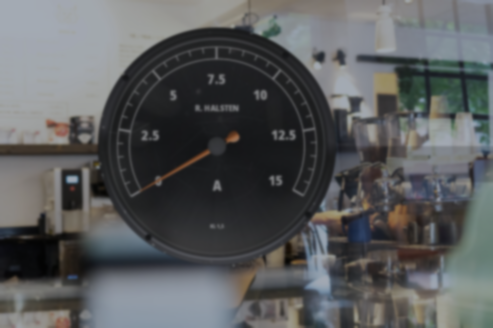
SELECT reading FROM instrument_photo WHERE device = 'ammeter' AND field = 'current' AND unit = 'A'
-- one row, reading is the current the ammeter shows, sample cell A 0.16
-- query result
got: A 0
